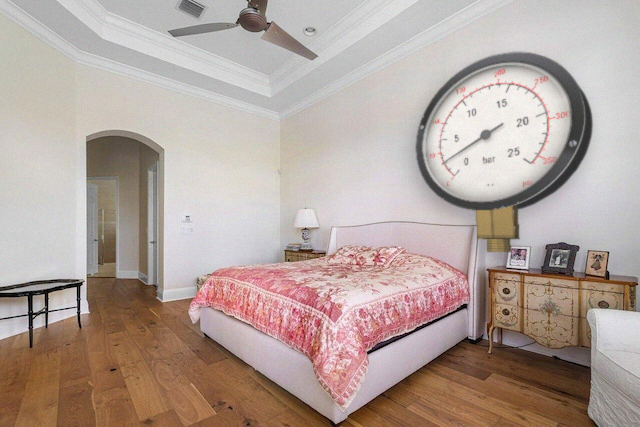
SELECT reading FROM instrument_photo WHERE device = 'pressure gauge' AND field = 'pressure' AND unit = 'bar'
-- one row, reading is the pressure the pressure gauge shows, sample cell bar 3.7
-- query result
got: bar 2
